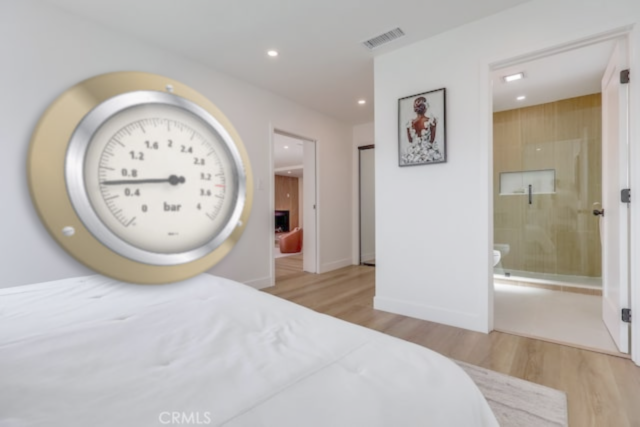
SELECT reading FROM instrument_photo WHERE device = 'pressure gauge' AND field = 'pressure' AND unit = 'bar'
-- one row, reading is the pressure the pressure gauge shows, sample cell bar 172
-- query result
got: bar 0.6
